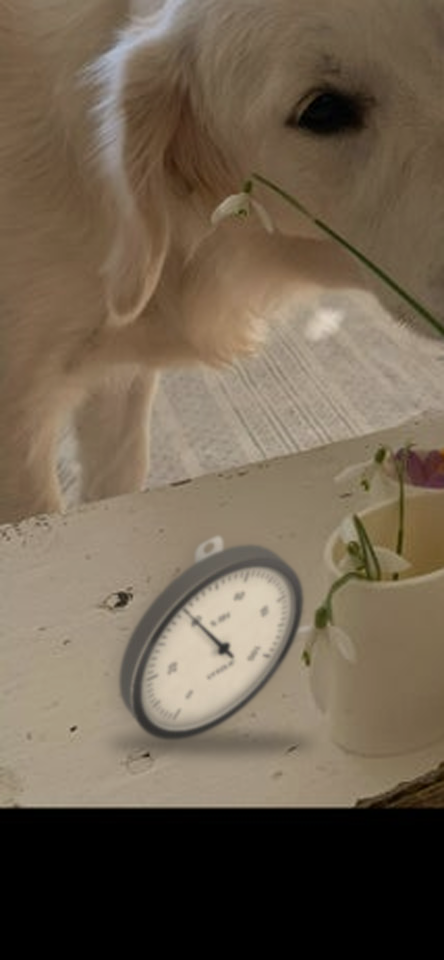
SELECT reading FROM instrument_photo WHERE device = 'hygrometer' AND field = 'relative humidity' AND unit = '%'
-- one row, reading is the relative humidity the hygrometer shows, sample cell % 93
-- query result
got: % 40
